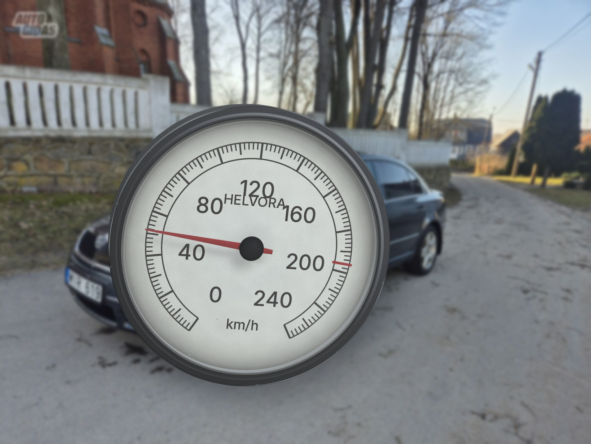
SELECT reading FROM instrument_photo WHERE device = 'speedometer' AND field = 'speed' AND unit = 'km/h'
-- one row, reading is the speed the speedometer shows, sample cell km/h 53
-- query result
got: km/h 52
